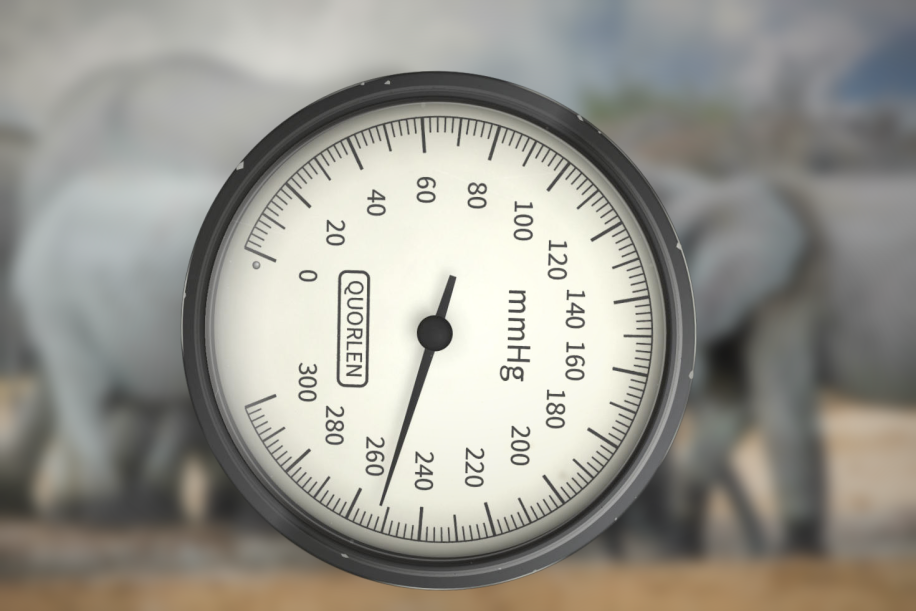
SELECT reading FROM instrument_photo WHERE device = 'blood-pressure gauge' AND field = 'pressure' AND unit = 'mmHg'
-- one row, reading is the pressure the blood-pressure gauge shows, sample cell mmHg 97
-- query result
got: mmHg 252
